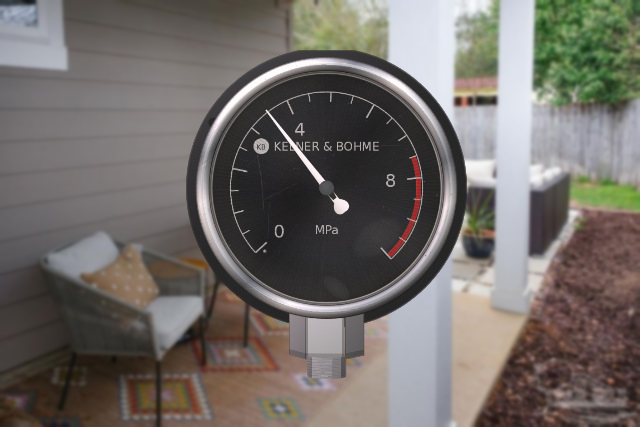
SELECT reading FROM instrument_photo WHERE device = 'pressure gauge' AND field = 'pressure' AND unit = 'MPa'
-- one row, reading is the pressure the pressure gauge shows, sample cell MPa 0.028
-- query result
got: MPa 3.5
